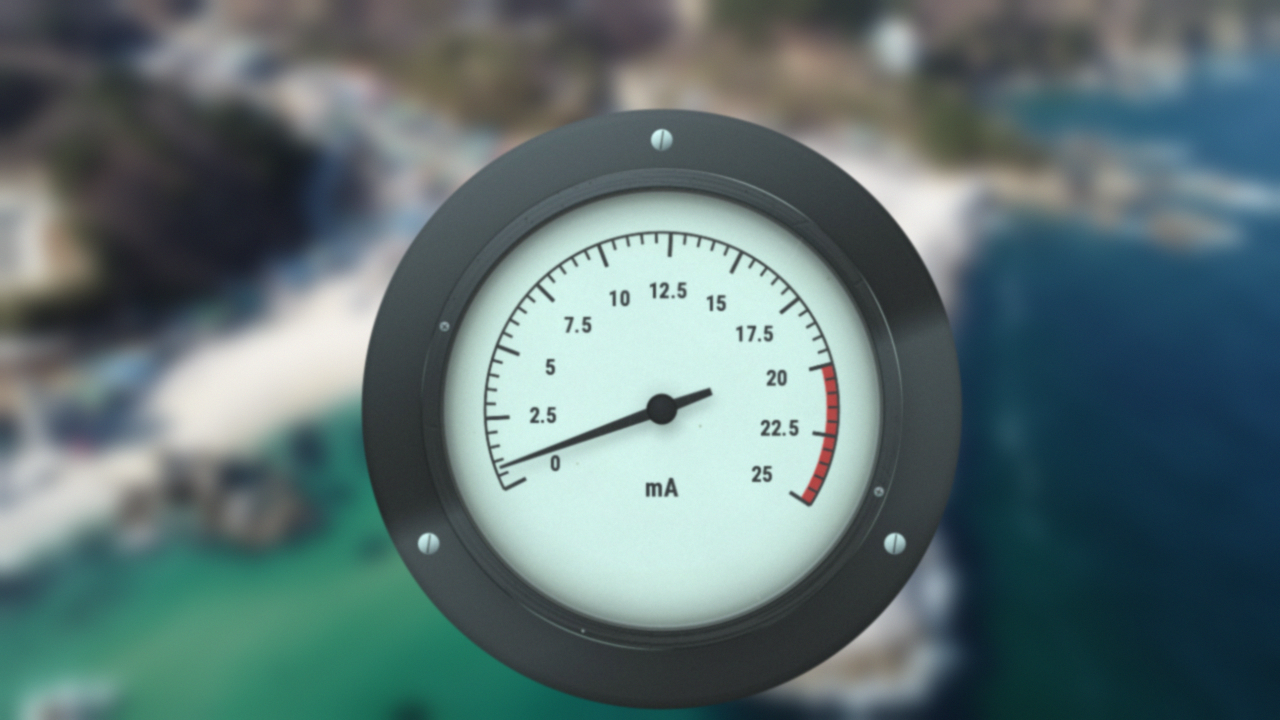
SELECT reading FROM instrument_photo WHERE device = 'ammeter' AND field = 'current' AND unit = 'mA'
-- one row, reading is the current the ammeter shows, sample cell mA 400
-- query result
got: mA 0.75
